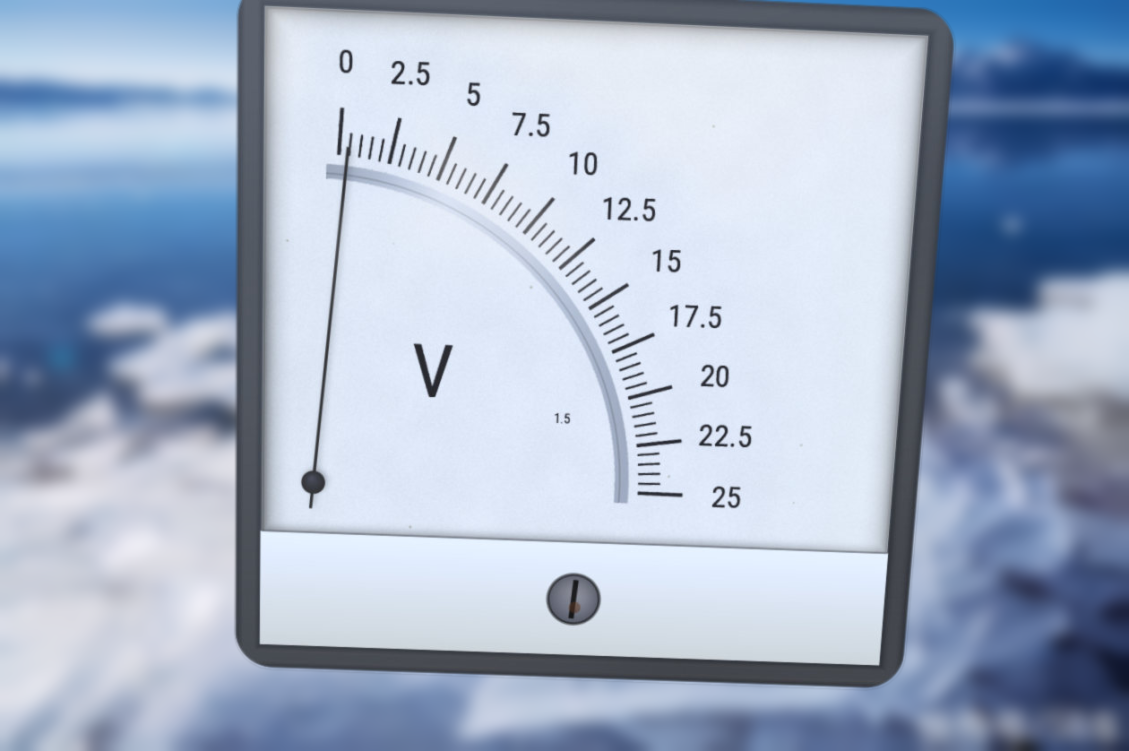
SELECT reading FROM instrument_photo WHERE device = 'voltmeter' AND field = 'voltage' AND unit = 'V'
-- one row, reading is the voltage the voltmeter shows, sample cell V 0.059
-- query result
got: V 0.5
